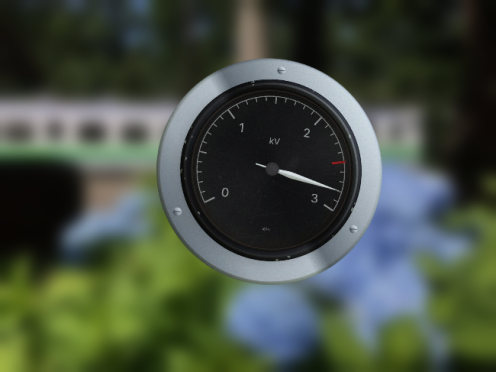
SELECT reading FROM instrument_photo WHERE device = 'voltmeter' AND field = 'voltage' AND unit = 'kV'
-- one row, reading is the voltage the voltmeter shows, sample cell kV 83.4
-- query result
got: kV 2.8
